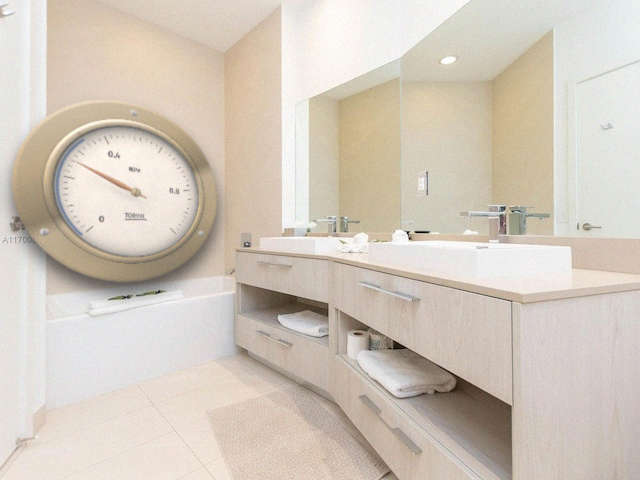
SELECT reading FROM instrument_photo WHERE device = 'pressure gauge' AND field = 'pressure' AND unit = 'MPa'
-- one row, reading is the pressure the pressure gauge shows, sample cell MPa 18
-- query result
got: MPa 0.26
